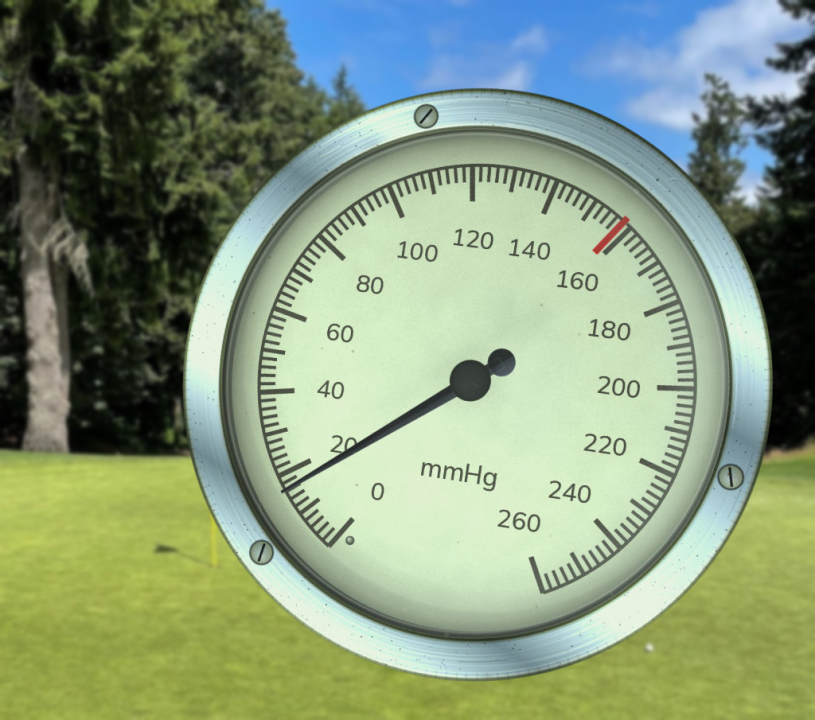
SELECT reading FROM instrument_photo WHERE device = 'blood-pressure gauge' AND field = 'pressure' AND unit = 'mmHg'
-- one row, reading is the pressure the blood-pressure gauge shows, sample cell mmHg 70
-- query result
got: mmHg 16
